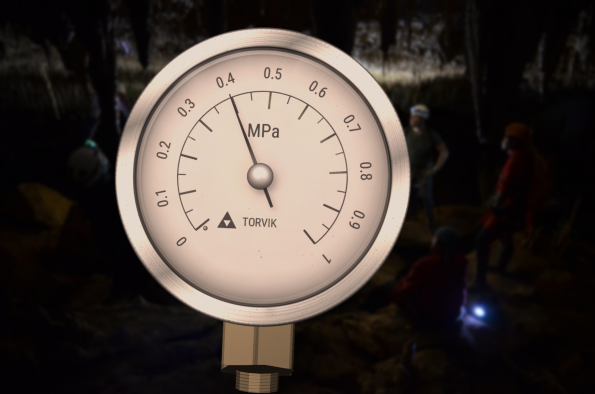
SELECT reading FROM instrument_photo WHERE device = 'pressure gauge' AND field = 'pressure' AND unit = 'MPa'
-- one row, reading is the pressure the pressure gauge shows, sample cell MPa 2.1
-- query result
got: MPa 0.4
